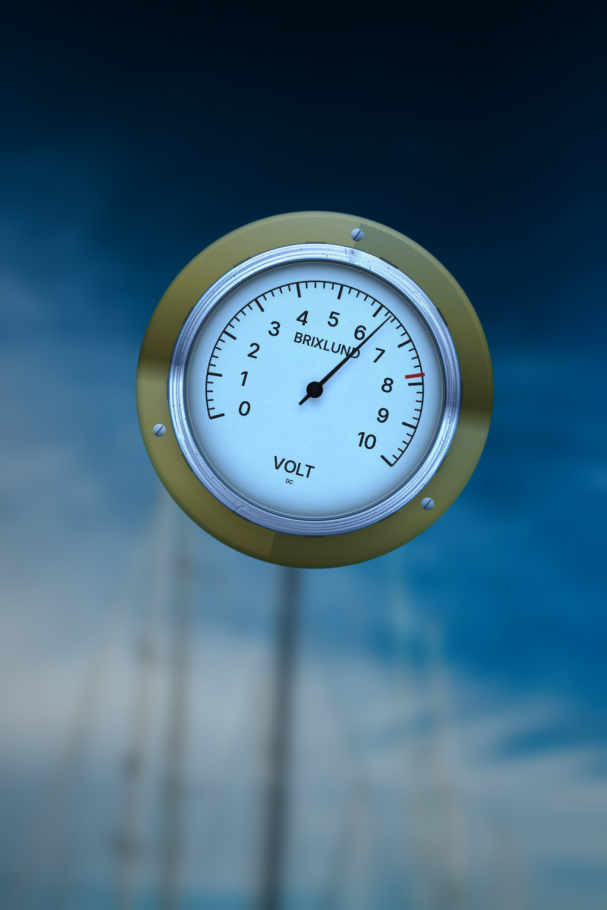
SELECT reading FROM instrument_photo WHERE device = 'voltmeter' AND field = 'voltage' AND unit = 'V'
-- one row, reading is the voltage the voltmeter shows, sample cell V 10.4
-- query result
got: V 6.3
